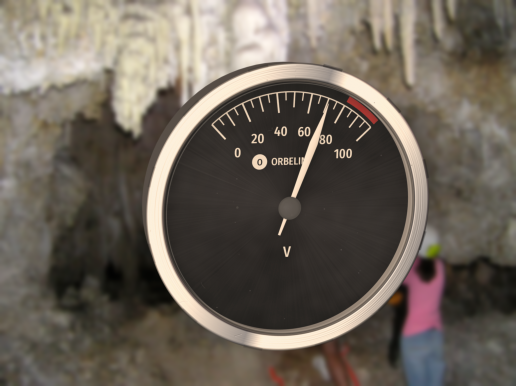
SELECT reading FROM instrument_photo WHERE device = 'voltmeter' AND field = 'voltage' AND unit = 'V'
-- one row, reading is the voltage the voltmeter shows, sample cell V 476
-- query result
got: V 70
